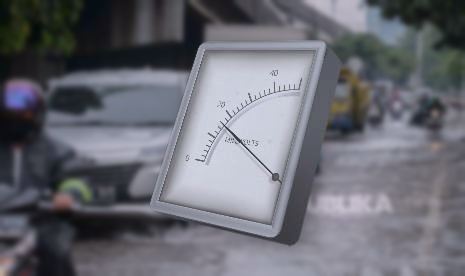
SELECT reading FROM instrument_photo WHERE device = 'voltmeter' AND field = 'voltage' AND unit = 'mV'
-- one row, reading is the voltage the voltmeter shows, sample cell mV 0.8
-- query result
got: mV 16
